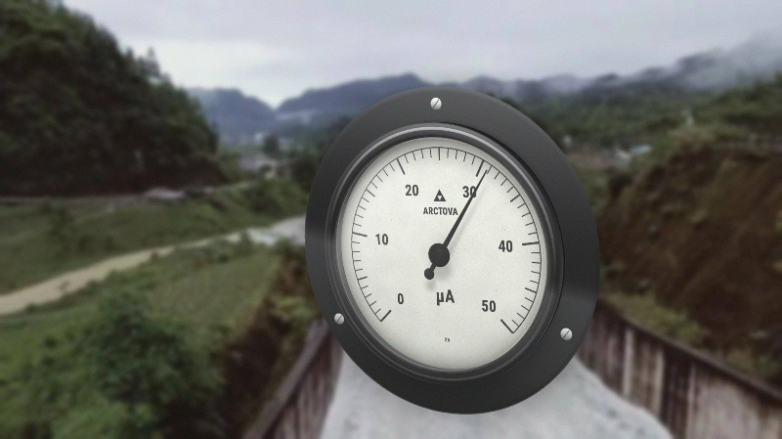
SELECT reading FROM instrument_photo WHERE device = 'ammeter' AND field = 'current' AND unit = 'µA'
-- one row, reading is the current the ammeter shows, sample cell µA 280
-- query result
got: µA 31
